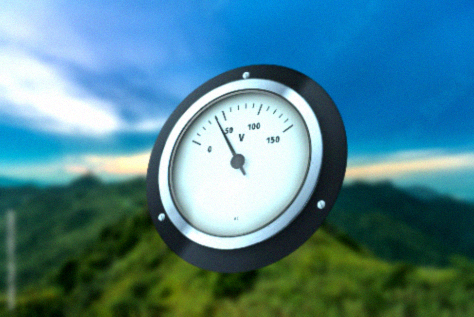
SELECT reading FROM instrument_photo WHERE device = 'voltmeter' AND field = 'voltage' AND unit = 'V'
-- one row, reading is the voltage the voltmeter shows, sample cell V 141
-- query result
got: V 40
